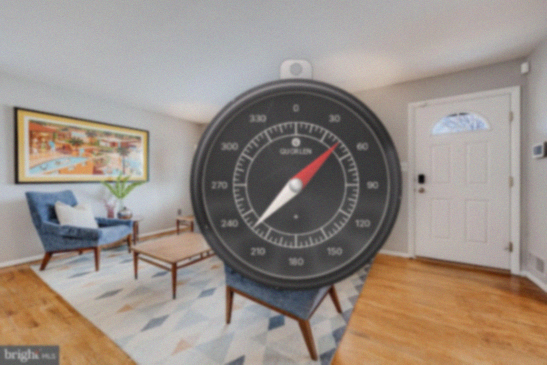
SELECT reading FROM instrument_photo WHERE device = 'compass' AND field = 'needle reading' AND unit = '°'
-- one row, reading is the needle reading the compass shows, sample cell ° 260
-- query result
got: ° 45
